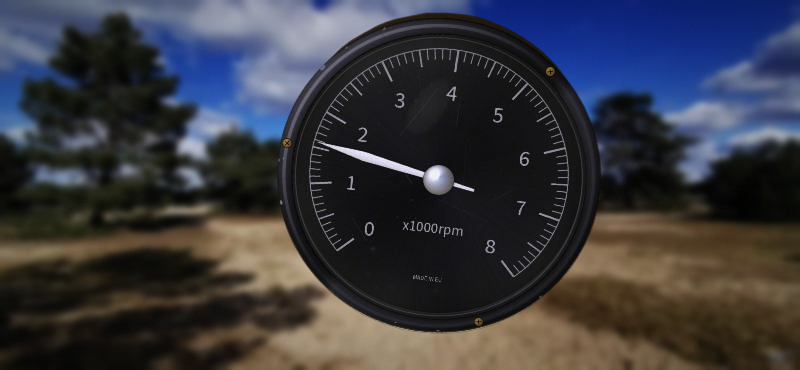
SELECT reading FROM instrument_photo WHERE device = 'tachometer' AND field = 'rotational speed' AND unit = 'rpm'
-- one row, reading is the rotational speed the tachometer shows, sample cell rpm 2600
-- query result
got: rpm 1600
